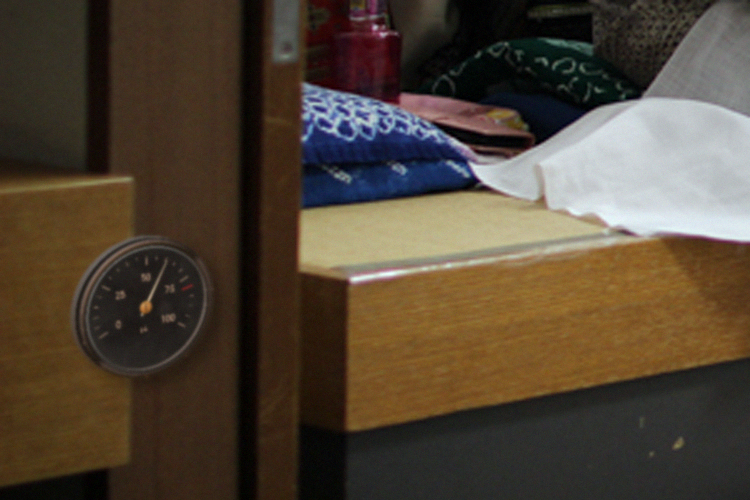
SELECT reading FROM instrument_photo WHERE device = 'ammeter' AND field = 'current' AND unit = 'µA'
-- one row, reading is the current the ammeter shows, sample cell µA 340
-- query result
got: µA 60
